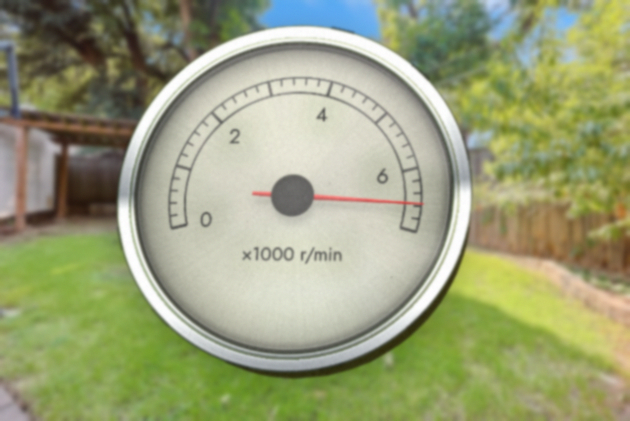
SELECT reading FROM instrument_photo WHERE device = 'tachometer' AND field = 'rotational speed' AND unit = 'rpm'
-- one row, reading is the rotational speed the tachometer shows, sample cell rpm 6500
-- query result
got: rpm 6600
